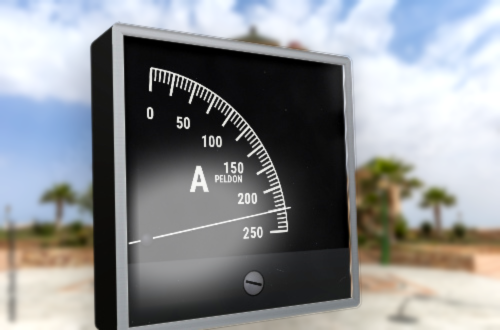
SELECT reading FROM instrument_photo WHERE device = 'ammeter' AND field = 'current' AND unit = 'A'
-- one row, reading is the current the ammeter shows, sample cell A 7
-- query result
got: A 225
